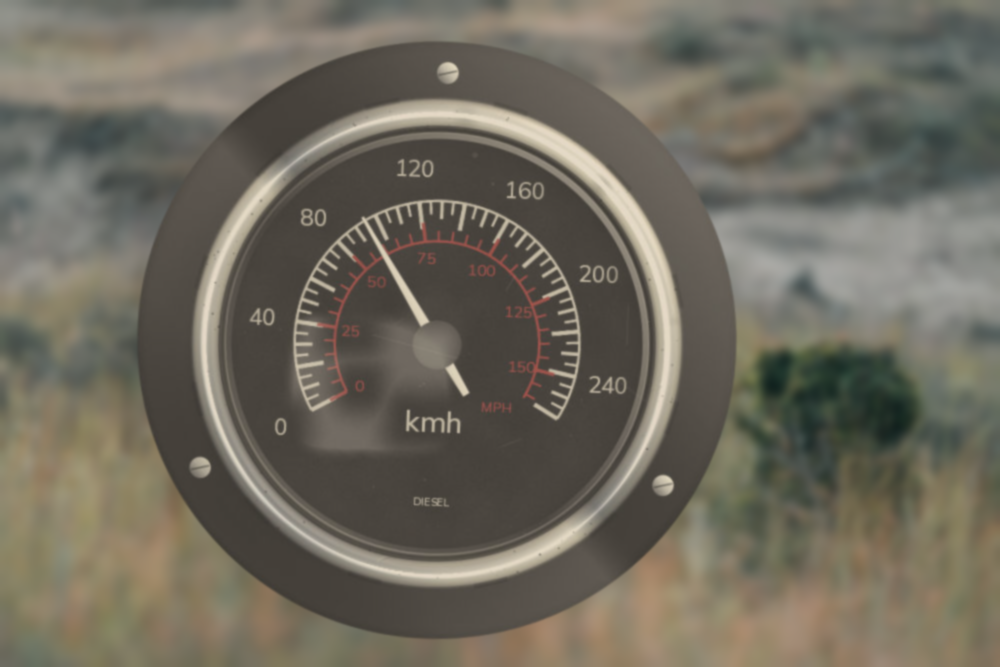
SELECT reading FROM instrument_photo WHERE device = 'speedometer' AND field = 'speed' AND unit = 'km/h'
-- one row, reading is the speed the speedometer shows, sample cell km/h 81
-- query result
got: km/h 95
